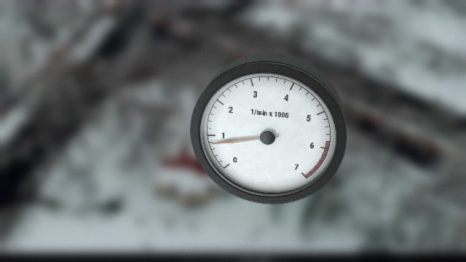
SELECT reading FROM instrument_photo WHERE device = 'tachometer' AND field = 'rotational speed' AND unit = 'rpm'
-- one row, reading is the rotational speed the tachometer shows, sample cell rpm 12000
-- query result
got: rpm 800
